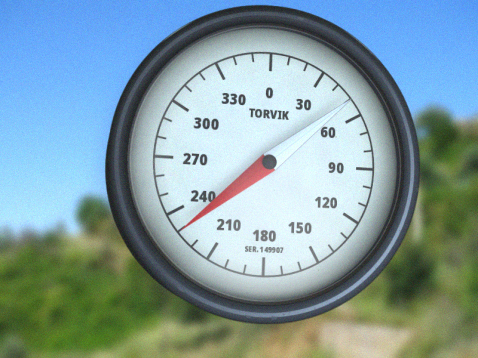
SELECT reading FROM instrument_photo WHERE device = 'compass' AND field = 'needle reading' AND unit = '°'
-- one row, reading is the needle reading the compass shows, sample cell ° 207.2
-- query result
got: ° 230
